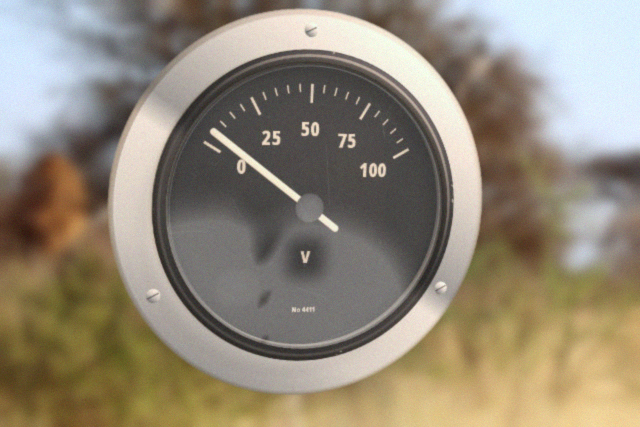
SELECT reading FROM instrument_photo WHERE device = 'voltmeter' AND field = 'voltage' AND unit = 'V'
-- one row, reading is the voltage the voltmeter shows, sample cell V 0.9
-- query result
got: V 5
